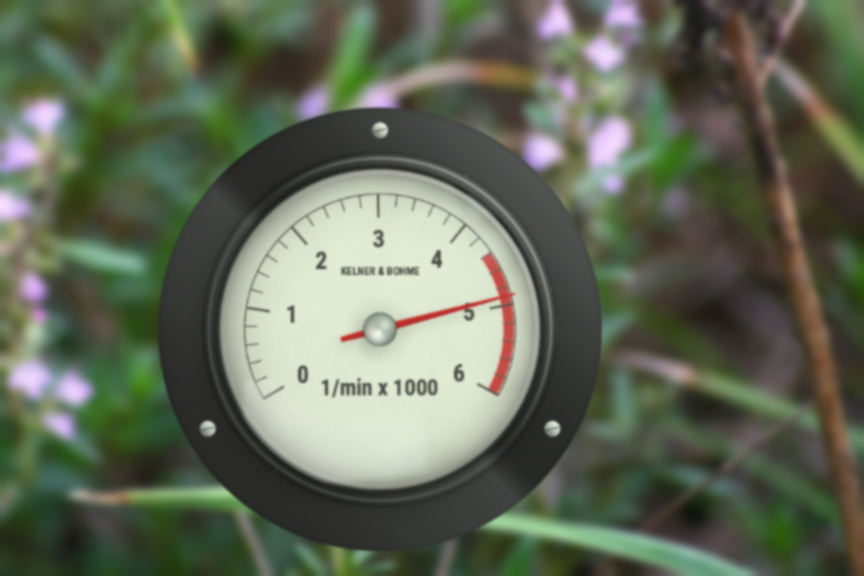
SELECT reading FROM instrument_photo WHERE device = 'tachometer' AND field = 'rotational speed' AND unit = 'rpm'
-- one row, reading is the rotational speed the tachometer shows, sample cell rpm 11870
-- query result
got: rpm 4900
